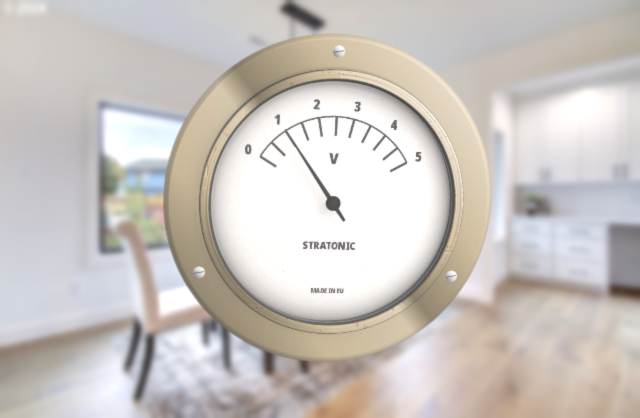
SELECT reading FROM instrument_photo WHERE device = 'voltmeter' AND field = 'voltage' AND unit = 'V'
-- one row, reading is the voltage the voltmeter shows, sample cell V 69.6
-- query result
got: V 1
